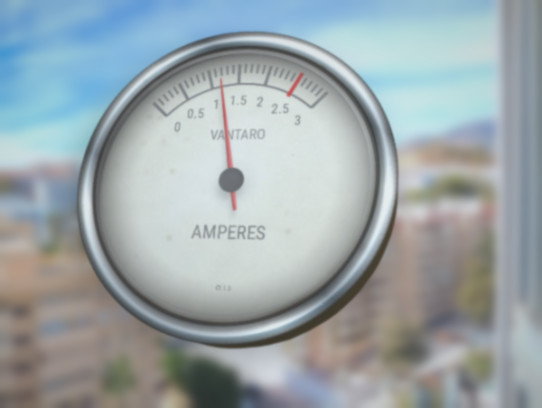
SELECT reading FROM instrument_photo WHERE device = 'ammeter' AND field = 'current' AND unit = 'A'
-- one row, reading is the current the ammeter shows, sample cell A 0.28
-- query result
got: A 1.2
